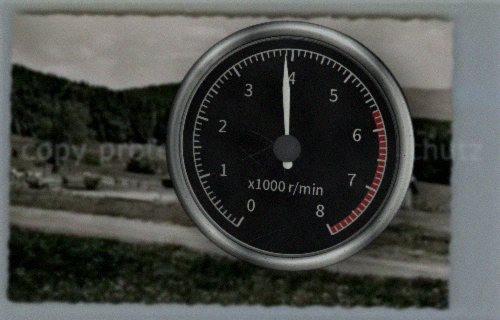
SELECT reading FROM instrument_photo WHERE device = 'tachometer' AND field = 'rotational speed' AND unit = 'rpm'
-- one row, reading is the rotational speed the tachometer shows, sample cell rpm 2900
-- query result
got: rpm 3900
